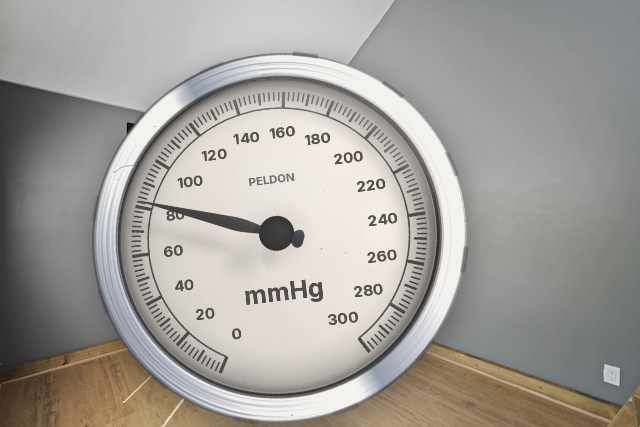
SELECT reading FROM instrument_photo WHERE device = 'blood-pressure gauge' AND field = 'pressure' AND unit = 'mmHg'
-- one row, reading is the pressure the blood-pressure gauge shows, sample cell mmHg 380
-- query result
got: mmHg 82
